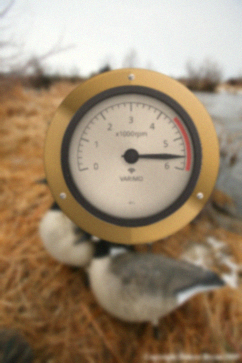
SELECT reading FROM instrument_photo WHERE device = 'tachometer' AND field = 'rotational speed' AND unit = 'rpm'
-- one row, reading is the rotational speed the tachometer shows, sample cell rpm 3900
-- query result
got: rpm 5600
